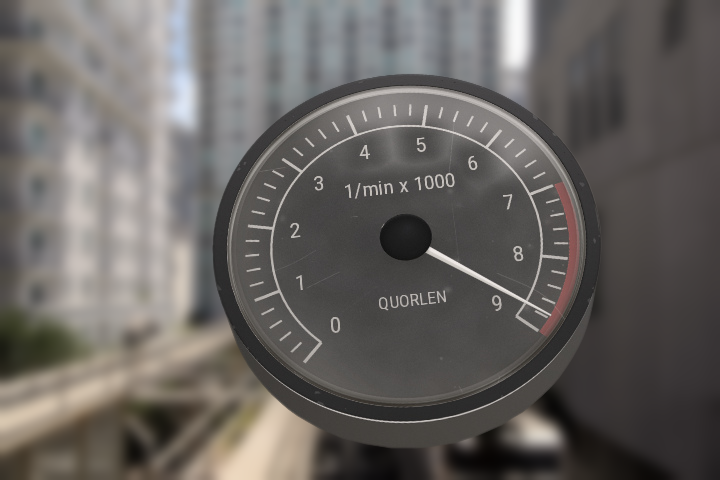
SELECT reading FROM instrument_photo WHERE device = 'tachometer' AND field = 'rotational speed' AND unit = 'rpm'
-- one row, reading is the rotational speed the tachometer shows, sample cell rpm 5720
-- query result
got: rpm 8800
